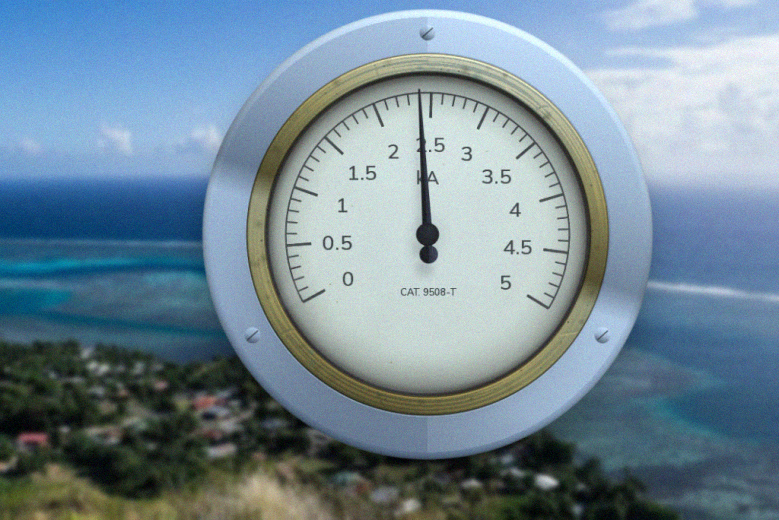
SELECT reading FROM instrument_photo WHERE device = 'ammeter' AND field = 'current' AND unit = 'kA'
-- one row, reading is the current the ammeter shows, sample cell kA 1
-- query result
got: kA 2.4
